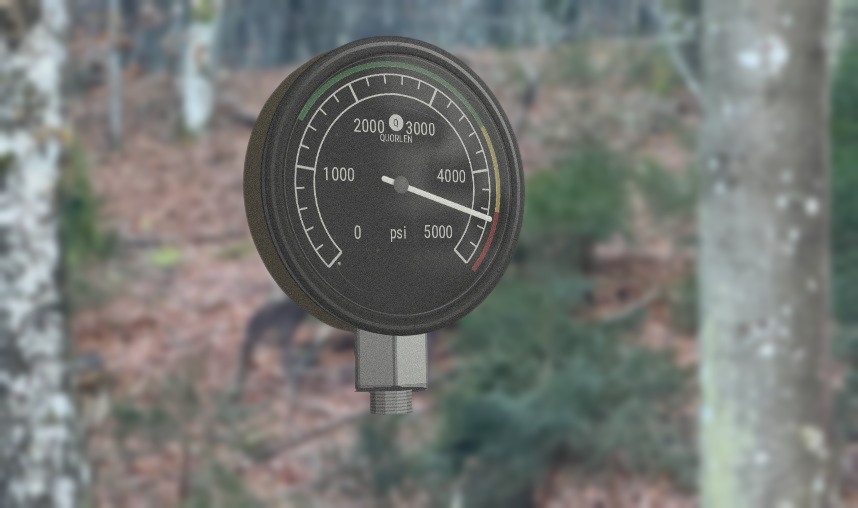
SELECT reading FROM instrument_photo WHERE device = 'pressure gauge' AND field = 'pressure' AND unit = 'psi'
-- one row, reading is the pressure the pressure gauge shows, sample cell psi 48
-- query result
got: psi 4500
